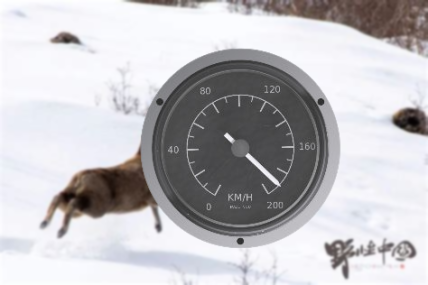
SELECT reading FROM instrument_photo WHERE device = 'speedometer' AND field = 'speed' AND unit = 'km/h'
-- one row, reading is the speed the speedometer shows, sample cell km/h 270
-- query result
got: km/h 190
